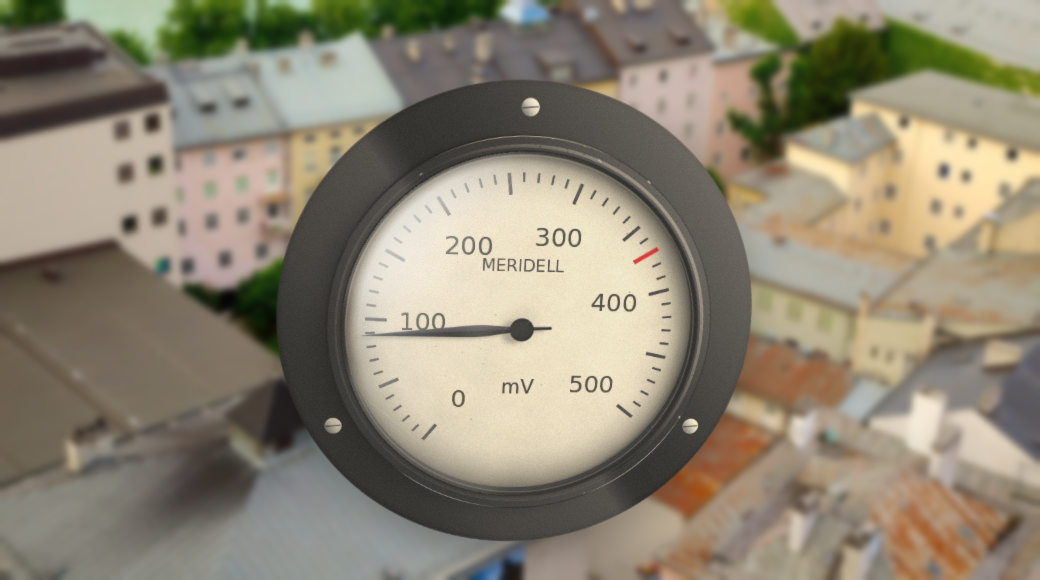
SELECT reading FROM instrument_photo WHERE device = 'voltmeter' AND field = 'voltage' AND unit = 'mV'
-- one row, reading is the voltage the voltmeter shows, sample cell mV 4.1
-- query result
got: mV 90
